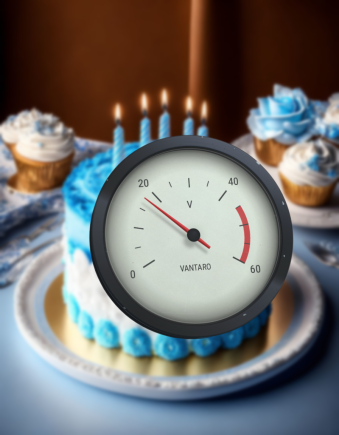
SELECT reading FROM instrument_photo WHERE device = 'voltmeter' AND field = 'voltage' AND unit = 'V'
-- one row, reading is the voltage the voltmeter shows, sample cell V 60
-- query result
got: V 17.5
